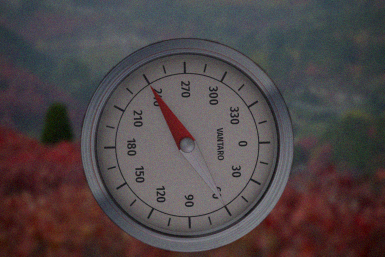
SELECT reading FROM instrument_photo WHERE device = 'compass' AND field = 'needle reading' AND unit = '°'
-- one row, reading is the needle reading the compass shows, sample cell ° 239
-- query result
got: ° 240
